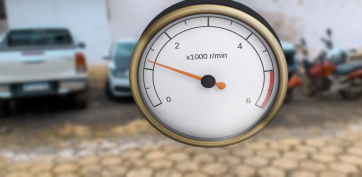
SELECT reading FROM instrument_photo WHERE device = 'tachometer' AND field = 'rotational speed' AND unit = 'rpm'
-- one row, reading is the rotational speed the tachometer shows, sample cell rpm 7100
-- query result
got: rpm 1250
